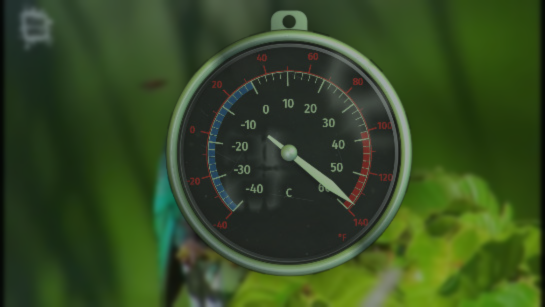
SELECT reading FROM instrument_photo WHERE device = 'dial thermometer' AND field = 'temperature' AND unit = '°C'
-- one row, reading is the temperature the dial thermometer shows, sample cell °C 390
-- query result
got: °C 58
